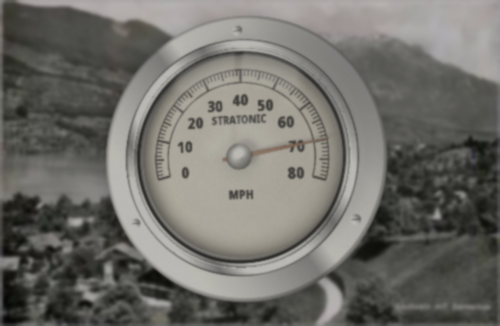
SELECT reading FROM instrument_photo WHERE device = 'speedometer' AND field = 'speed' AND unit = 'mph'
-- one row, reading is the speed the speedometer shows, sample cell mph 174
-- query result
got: mph 70
